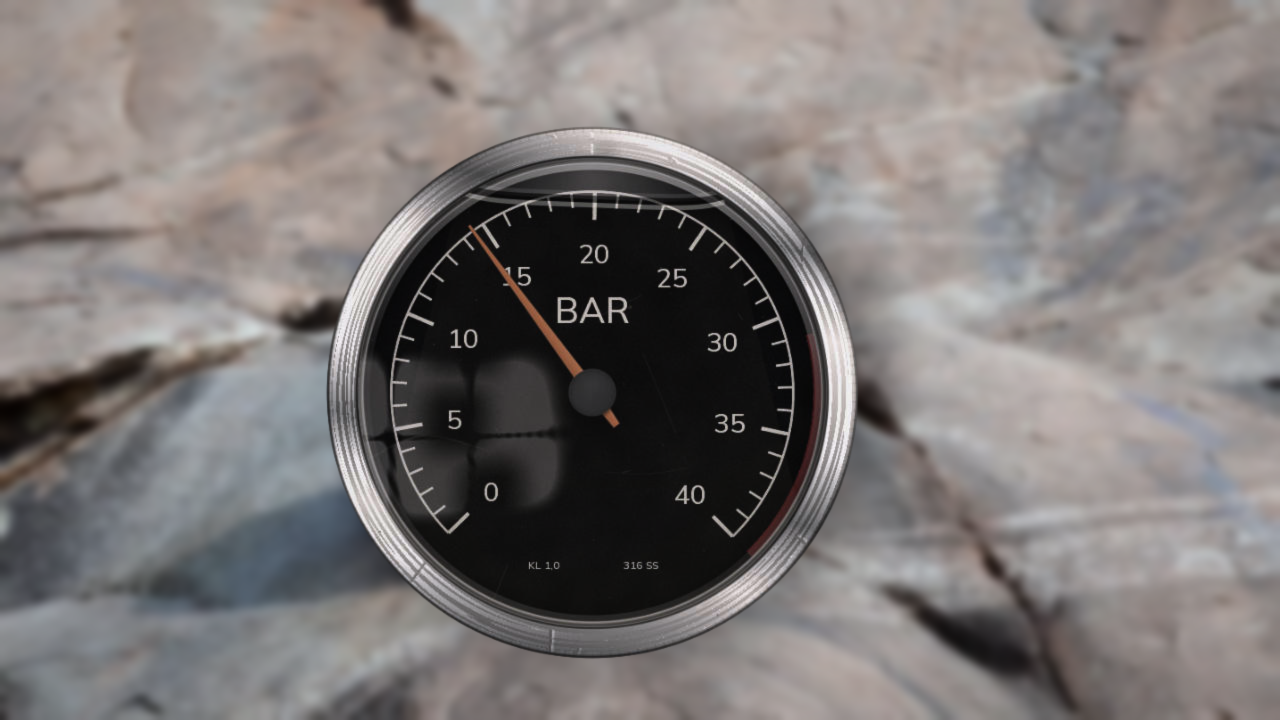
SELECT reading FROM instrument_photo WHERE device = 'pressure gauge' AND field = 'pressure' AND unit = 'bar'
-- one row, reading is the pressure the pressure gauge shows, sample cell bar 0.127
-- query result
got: bar 14.5
